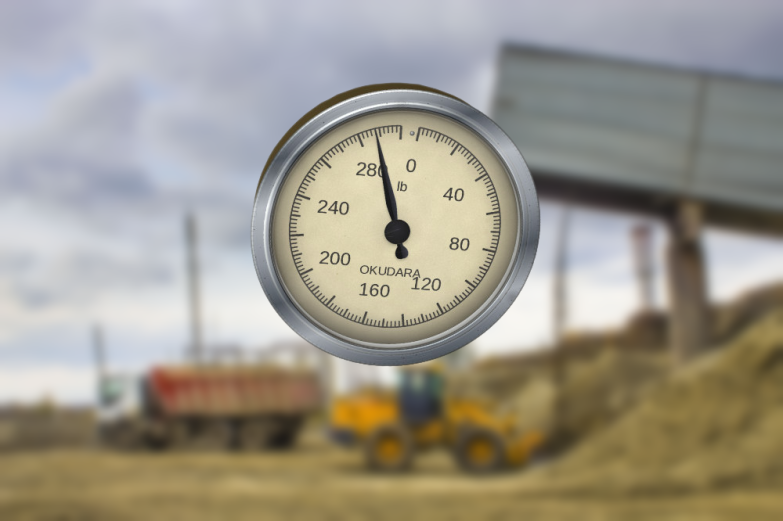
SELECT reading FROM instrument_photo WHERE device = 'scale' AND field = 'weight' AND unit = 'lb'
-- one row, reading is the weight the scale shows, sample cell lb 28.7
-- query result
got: lb 288
